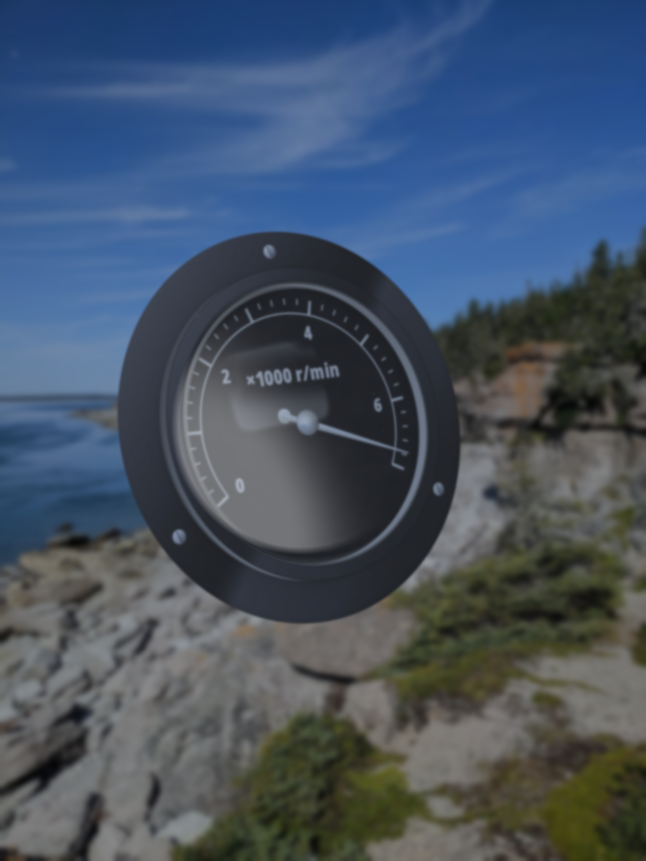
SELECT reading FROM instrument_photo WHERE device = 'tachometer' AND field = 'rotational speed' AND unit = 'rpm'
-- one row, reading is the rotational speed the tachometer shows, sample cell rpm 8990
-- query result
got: rpm 6800
